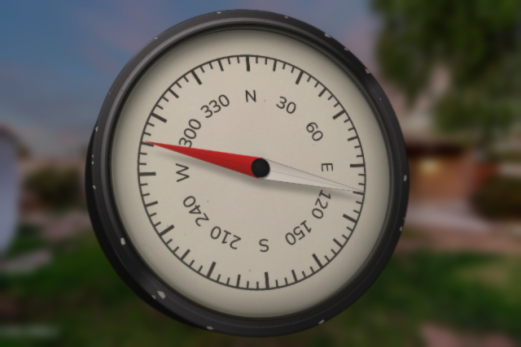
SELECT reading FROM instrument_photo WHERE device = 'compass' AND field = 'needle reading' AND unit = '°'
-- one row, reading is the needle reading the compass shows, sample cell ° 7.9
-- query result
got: ° 285
